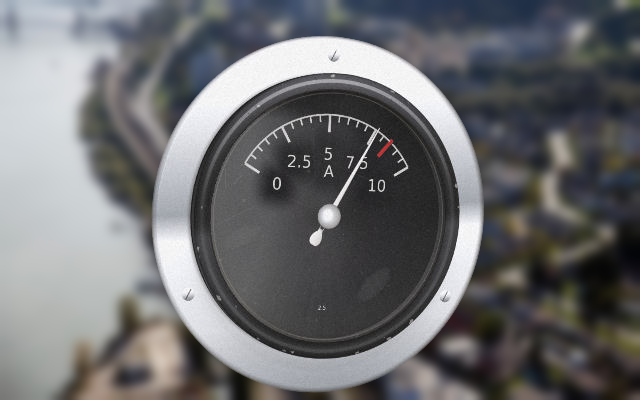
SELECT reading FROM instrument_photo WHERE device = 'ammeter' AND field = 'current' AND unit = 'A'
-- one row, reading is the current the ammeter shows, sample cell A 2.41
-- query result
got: A 7.5
